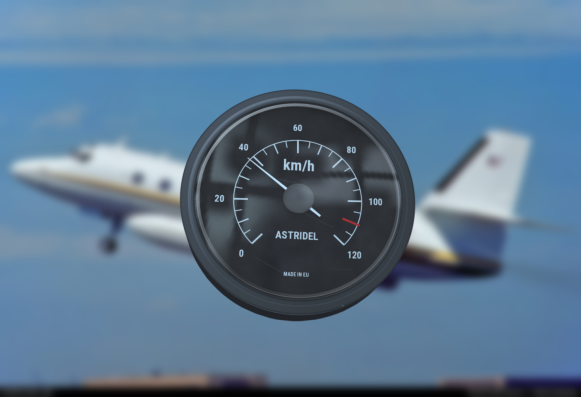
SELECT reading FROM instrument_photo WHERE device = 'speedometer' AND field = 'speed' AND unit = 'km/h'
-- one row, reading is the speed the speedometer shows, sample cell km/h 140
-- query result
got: km/h 37.5
